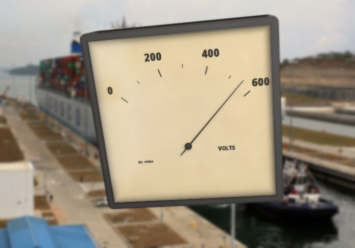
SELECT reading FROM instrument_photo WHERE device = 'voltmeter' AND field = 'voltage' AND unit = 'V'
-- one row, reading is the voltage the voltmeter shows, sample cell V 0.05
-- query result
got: V 550
